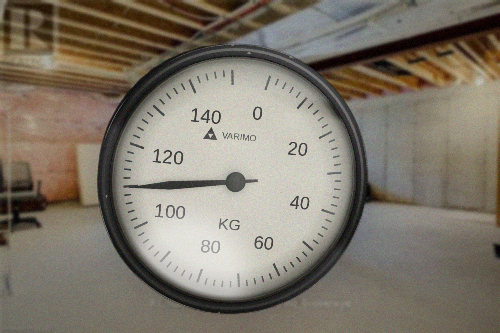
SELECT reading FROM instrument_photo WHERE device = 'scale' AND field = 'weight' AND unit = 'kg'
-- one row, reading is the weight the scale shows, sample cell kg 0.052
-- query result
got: kg 110
